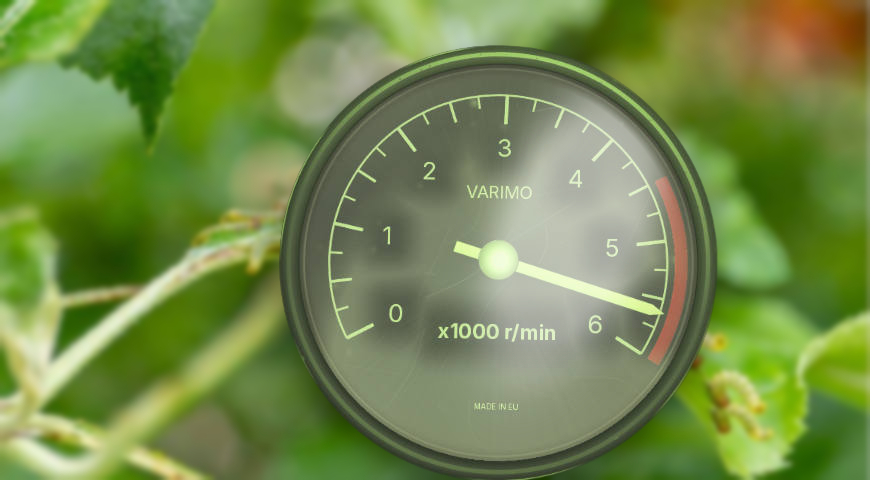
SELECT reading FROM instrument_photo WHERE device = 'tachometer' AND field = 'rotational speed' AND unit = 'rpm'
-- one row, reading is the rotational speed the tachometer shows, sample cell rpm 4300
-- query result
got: rpm 5625
